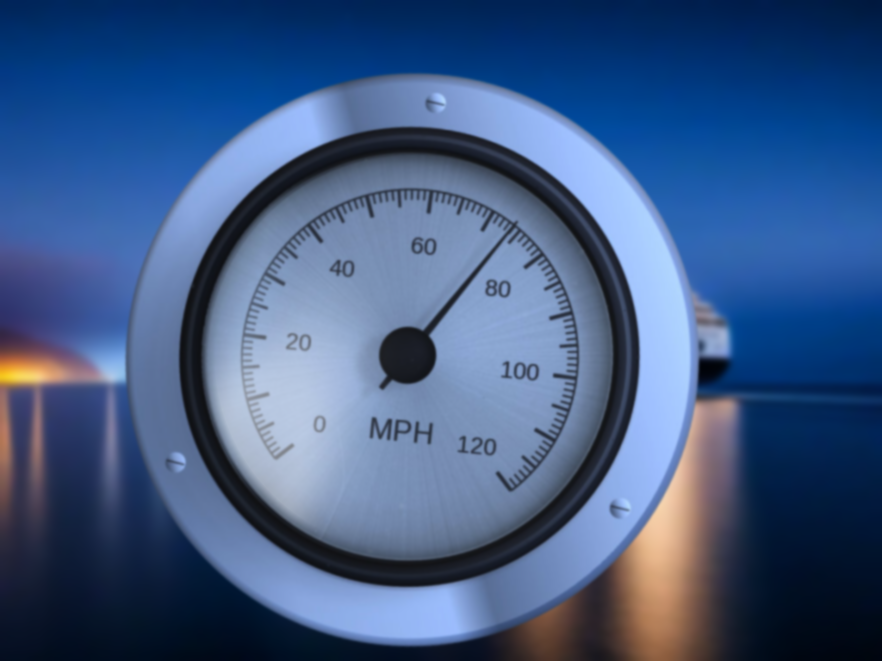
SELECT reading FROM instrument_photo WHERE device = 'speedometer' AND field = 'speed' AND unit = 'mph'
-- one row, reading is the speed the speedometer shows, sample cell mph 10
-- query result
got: mph 74
